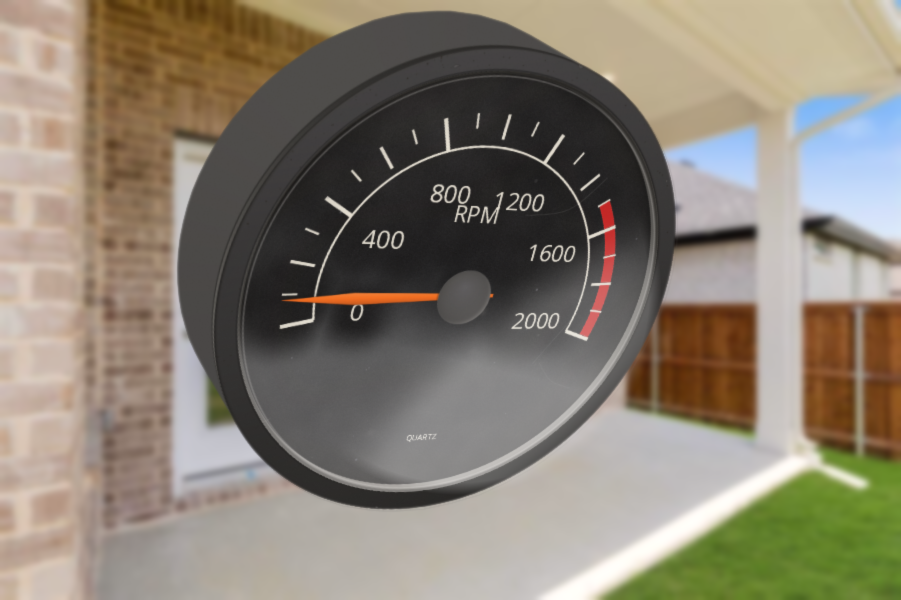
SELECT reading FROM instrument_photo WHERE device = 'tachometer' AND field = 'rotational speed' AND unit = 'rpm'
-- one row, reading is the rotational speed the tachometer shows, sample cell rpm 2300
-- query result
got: rpm 100
